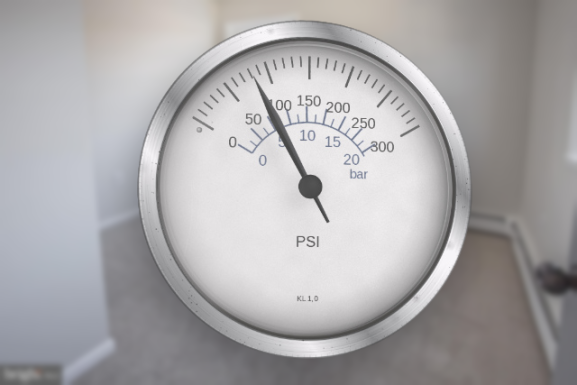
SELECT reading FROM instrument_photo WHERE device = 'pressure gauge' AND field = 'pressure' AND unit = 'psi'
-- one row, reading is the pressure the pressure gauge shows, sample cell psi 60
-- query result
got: psi 80
